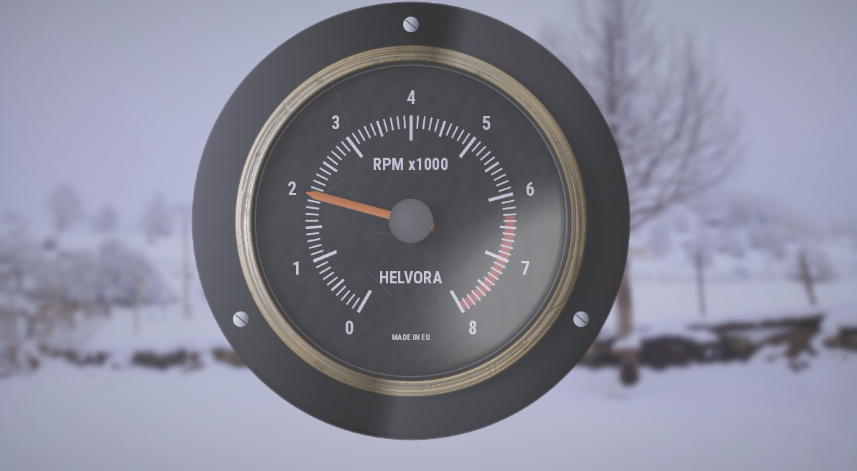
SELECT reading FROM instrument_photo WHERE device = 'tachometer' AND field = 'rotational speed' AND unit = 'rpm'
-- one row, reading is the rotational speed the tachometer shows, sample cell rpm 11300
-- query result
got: rpm 2000
